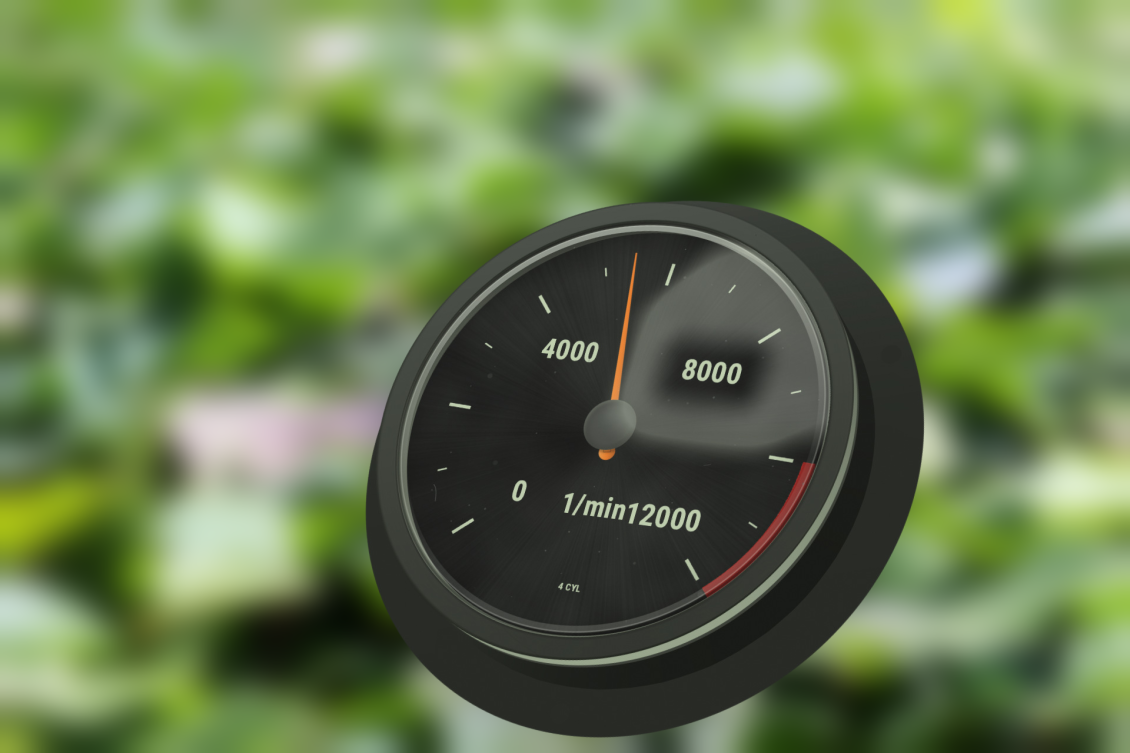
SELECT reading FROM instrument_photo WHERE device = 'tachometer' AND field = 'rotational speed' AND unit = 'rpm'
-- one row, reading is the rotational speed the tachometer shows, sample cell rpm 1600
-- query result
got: rpm 5500
